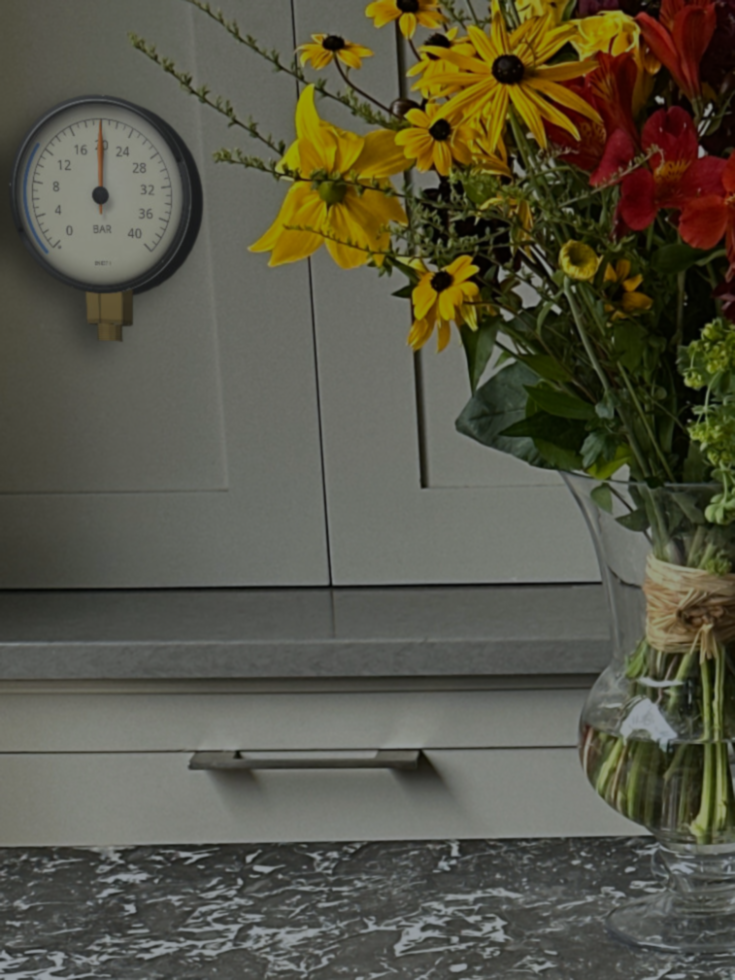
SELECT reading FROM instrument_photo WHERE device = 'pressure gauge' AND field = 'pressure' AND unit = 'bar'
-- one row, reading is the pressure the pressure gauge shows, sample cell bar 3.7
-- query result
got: bar 20
